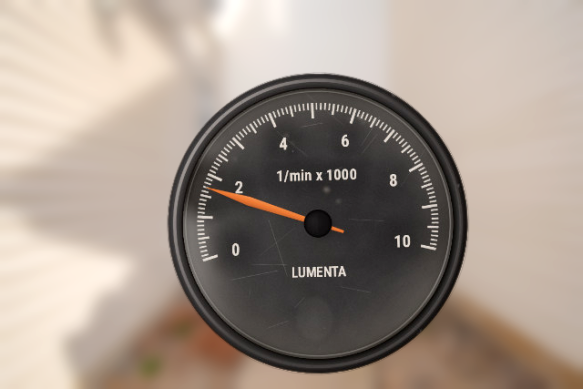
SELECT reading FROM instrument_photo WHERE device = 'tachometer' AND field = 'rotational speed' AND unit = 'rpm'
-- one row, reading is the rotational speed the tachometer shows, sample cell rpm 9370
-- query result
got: rpm 1700
